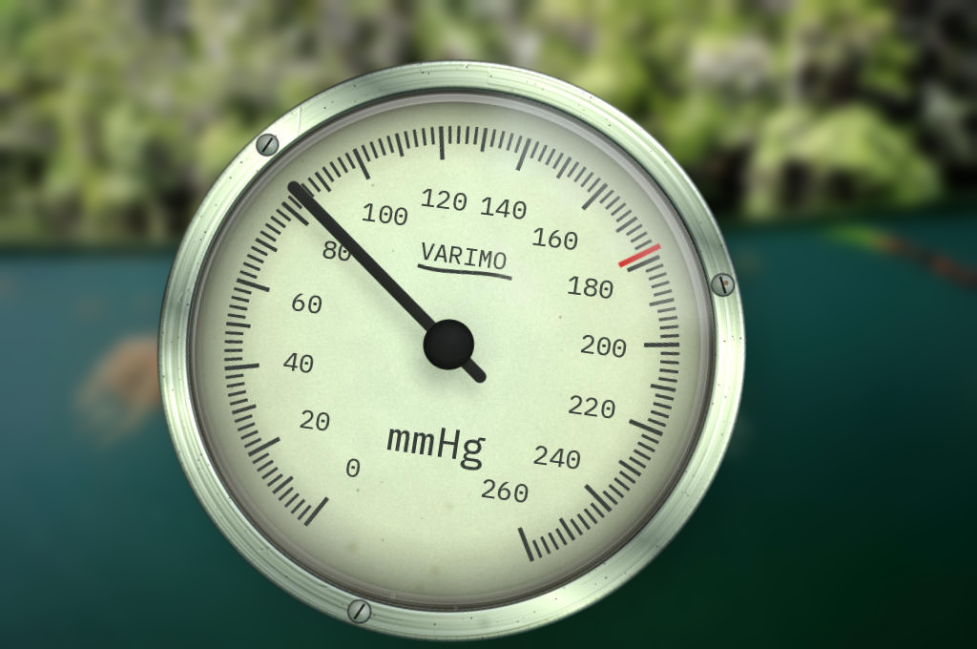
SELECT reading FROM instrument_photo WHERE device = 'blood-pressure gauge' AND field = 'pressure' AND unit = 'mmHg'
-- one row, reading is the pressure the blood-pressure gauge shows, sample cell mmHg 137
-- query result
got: mmHg 84
